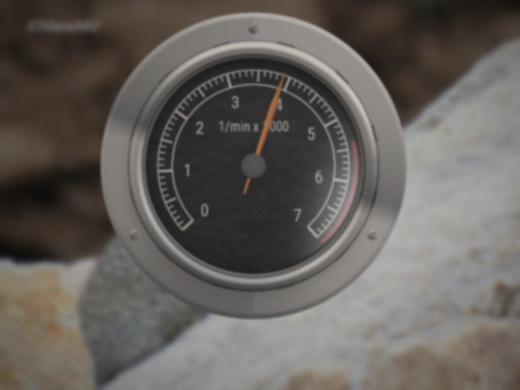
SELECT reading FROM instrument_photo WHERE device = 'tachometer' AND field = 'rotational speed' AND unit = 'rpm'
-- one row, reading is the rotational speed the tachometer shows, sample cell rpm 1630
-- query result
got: rpm 3900
